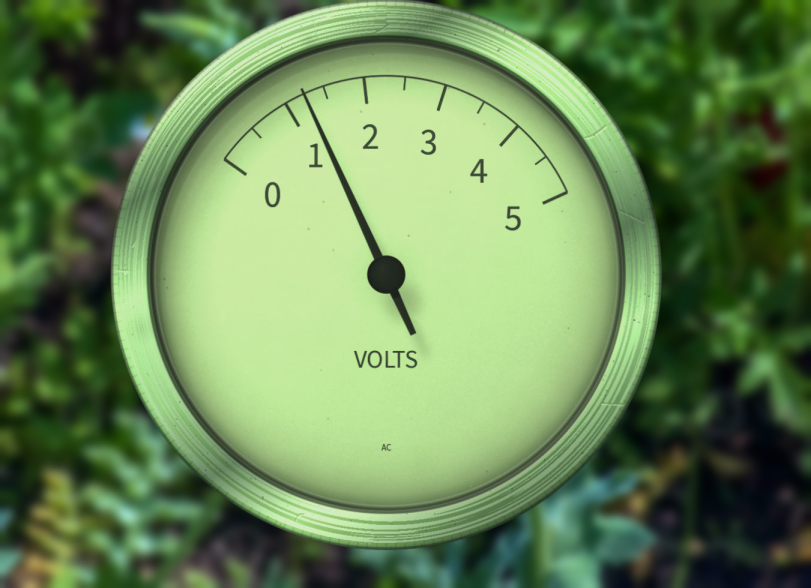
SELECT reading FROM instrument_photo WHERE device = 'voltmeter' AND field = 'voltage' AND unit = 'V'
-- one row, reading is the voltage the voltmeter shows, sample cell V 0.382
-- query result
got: V 1.25
